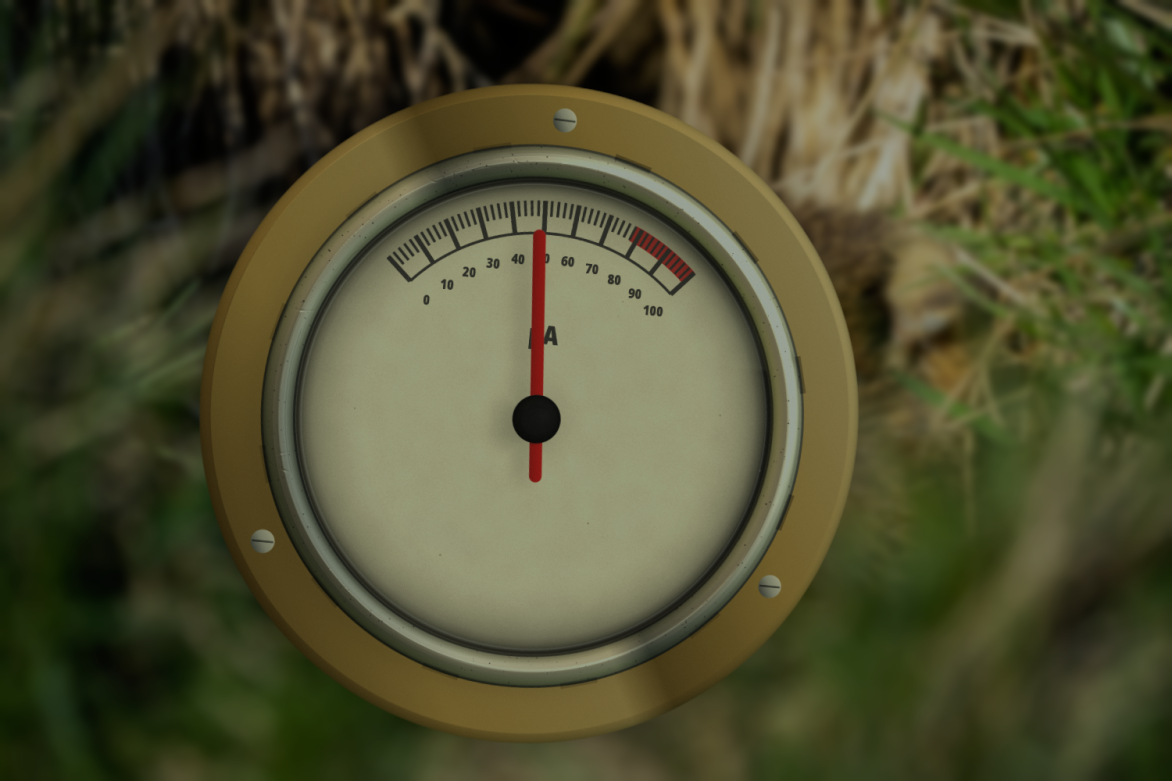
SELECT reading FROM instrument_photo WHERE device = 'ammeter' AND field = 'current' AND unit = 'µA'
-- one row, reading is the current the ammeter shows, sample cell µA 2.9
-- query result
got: µA 48
